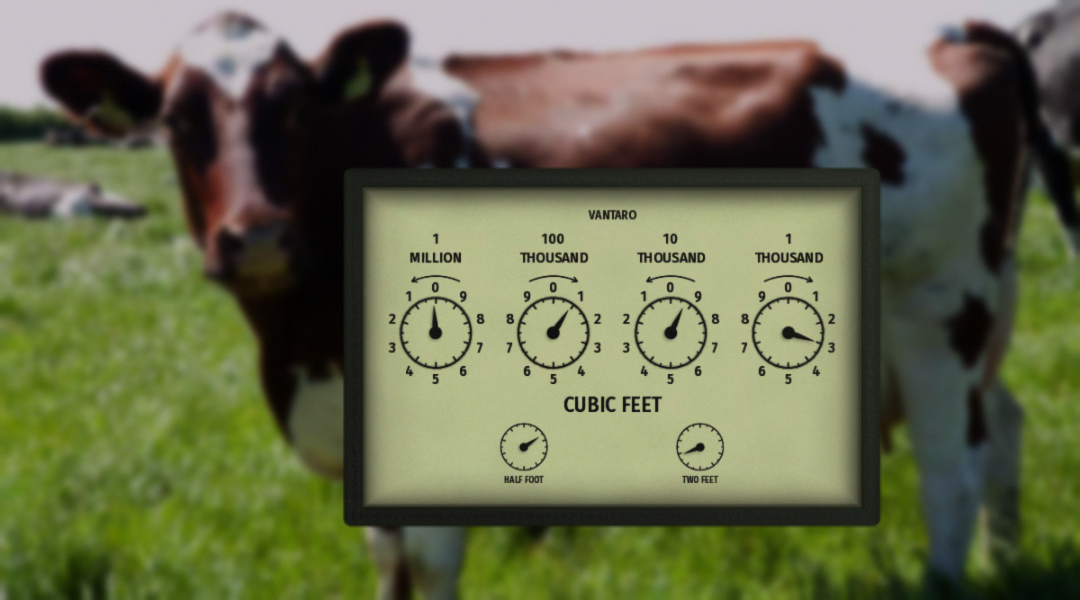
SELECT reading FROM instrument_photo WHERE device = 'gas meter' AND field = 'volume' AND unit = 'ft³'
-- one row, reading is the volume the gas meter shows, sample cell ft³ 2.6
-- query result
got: ft³ 9300
